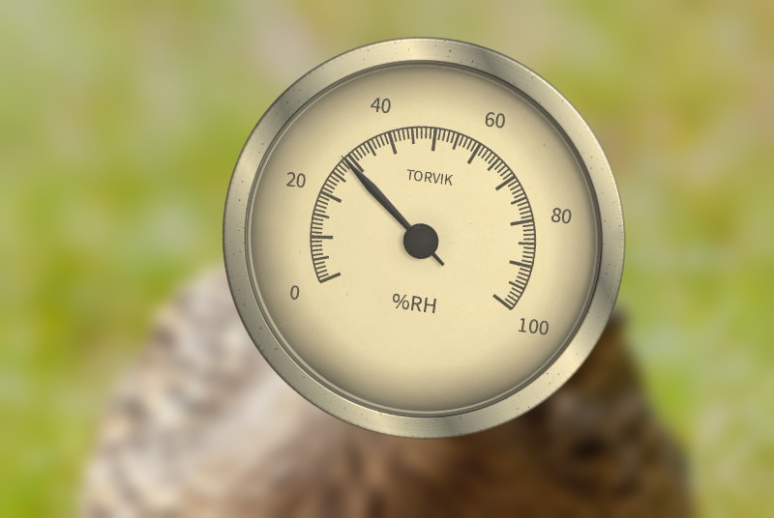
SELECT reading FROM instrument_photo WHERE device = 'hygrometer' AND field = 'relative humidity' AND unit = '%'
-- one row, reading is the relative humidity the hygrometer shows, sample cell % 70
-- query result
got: % 29
